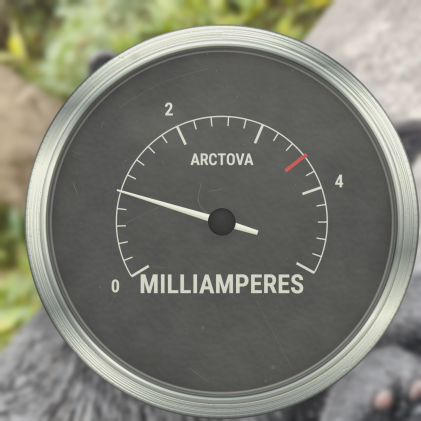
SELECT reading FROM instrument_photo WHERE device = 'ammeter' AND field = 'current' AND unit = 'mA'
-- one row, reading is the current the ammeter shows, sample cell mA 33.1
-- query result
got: mA 1
